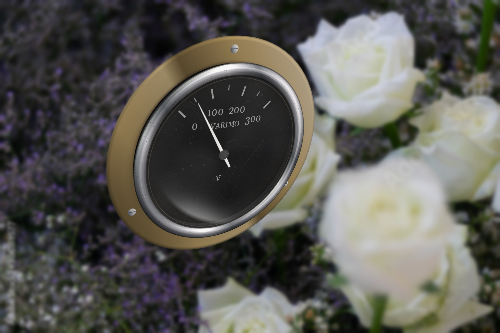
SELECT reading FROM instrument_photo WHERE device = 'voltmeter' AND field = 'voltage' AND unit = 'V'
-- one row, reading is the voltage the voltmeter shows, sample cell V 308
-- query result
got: V 50
